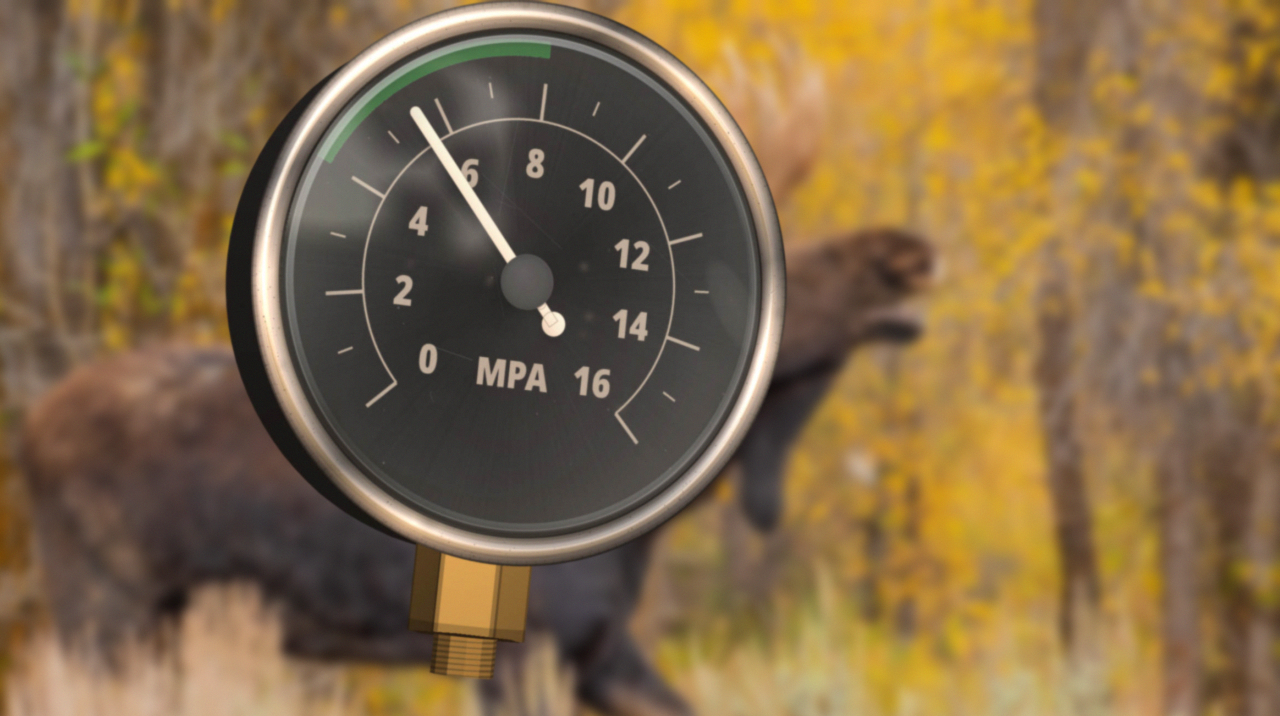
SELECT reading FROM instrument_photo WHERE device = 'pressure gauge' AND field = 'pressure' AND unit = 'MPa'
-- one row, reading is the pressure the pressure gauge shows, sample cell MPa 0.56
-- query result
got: MPa 5.5
